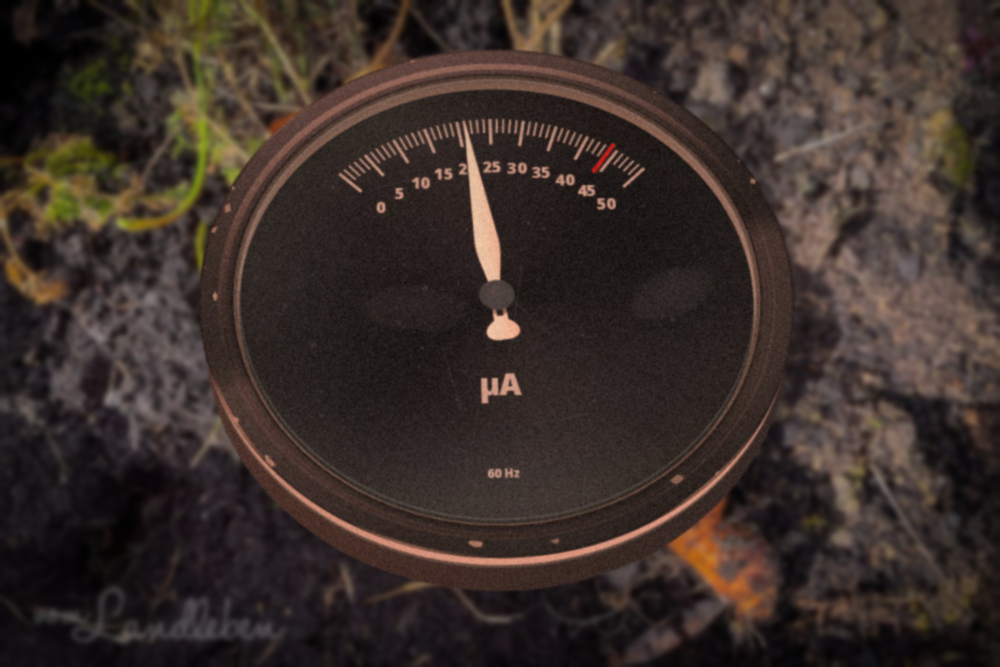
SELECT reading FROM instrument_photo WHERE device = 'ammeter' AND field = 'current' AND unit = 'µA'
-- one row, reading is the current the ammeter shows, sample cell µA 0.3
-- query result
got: µA 21
